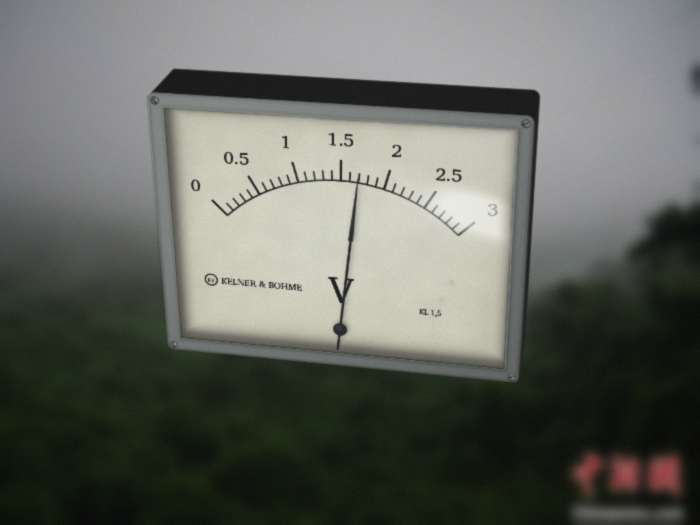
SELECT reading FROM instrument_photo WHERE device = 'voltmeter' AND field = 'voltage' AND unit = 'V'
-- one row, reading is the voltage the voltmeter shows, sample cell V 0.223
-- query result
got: V 1.7
